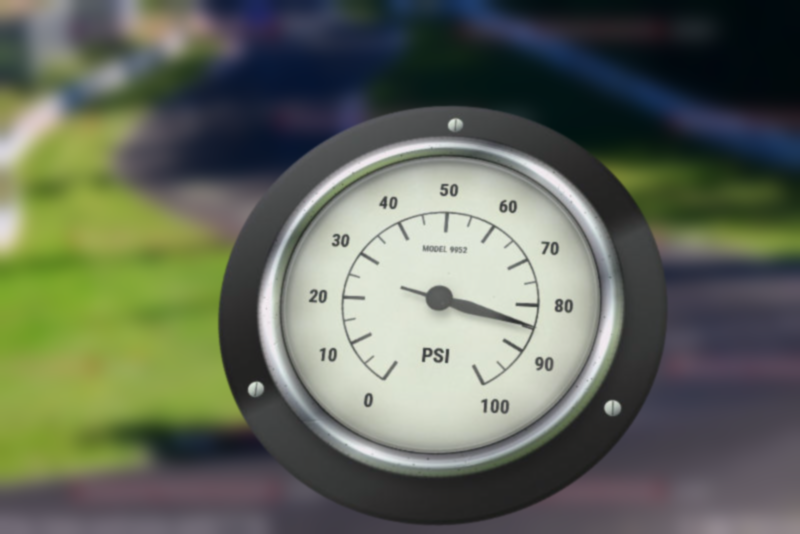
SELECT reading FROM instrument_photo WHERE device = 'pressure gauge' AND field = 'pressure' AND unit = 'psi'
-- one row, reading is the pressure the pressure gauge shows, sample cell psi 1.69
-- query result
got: psi 85
